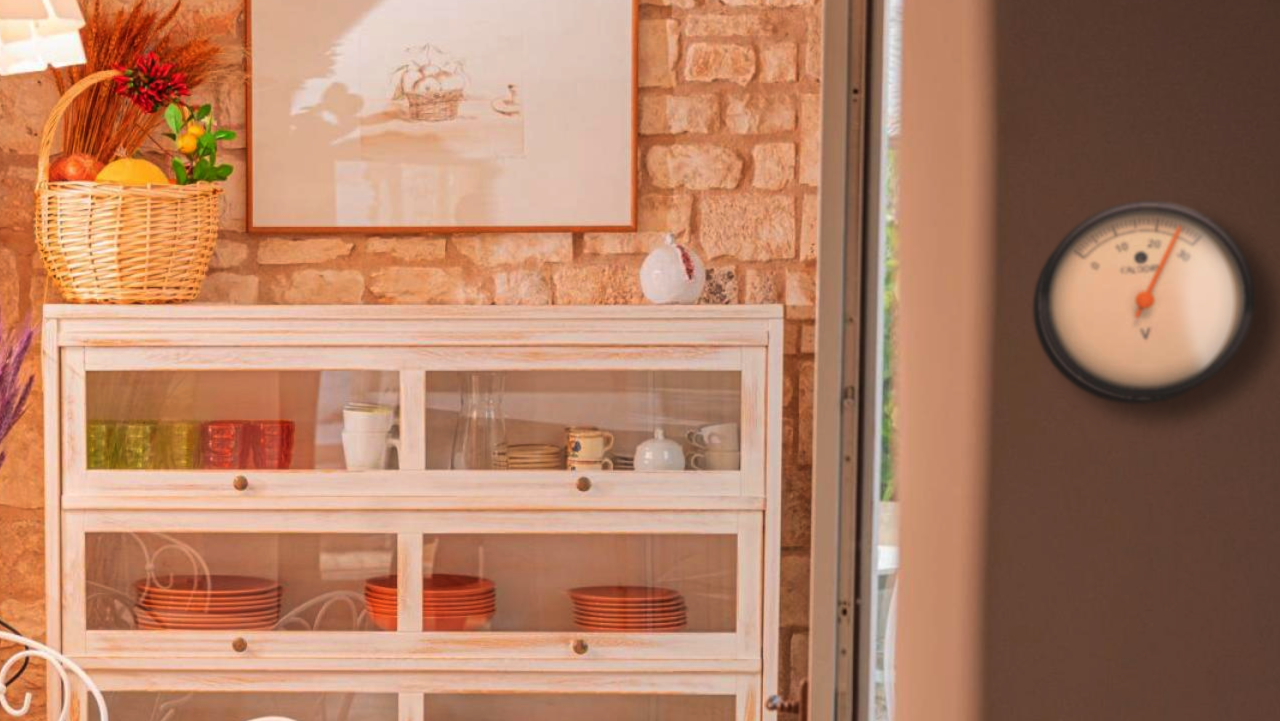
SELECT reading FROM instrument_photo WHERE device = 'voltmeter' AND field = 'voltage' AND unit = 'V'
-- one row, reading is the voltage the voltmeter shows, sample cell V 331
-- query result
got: V 25
